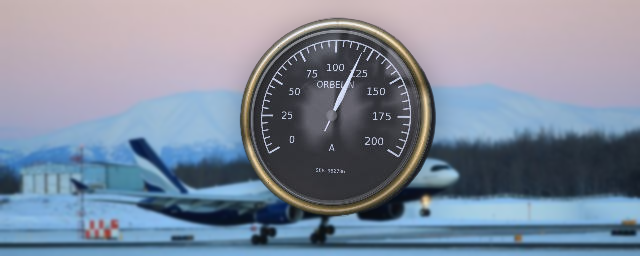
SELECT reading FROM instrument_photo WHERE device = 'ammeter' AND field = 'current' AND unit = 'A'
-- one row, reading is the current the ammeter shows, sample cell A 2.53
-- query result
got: A 120
